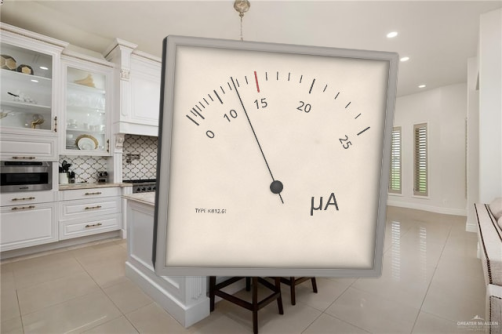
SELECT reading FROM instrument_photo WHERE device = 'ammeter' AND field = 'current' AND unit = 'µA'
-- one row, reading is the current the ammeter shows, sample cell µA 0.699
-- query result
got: µA 12.5
